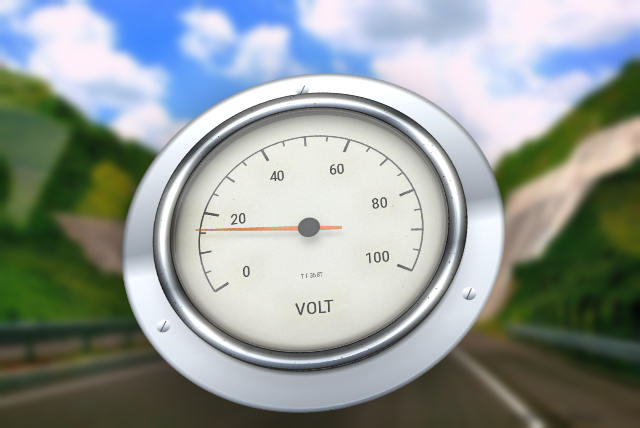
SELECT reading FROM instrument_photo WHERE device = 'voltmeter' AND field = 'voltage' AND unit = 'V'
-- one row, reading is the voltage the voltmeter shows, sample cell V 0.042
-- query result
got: V 15
